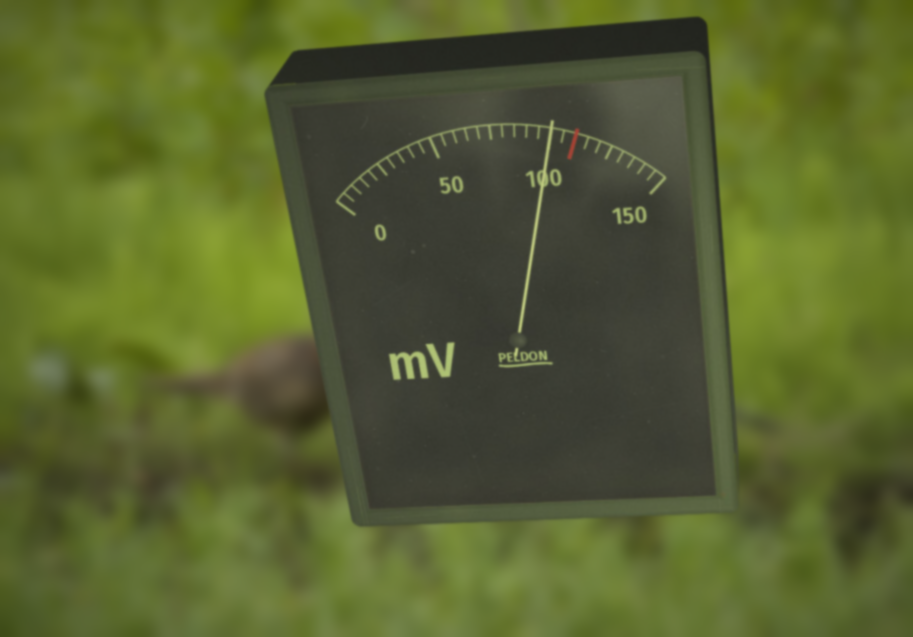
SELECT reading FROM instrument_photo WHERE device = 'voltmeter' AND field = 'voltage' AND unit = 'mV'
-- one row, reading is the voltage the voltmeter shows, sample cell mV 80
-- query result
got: mV 100
